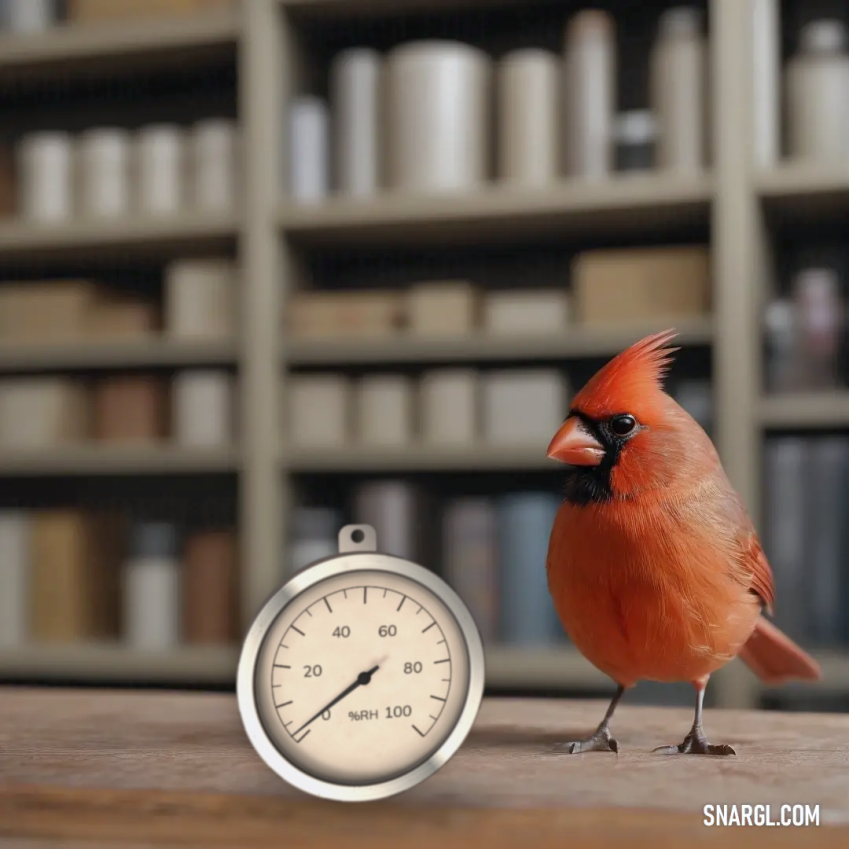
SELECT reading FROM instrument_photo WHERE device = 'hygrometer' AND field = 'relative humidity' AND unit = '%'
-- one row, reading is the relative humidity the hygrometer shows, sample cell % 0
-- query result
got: % 2.5
